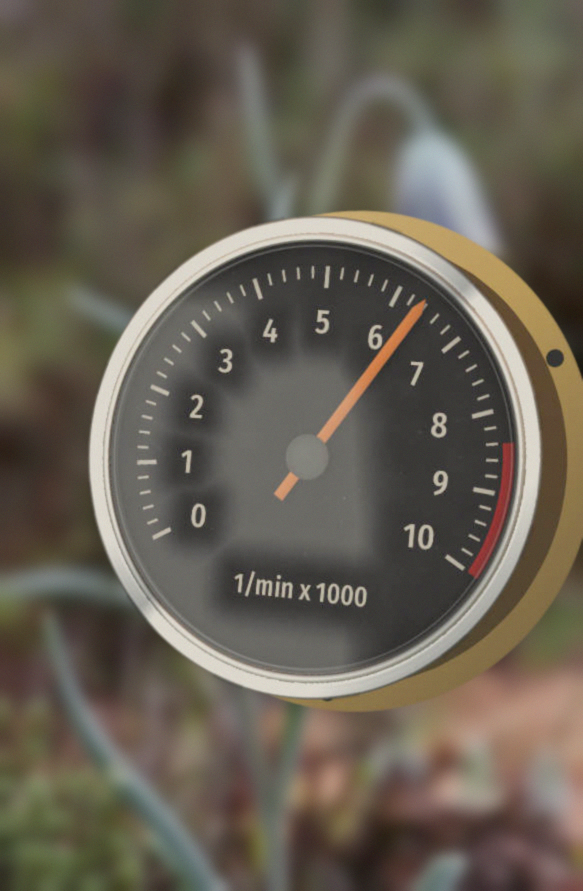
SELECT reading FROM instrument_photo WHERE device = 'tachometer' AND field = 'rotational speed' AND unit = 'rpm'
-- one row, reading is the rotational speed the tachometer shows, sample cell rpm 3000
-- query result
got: rpm 6400
